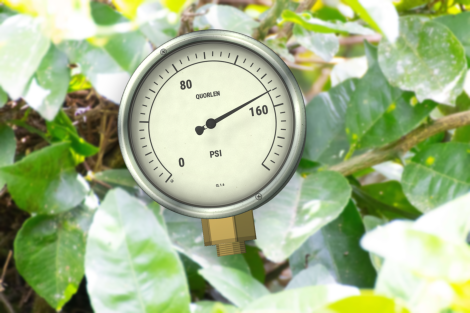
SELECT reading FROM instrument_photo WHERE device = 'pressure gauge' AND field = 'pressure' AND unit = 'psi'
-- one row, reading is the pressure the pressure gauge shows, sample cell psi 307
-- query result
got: psi 150
